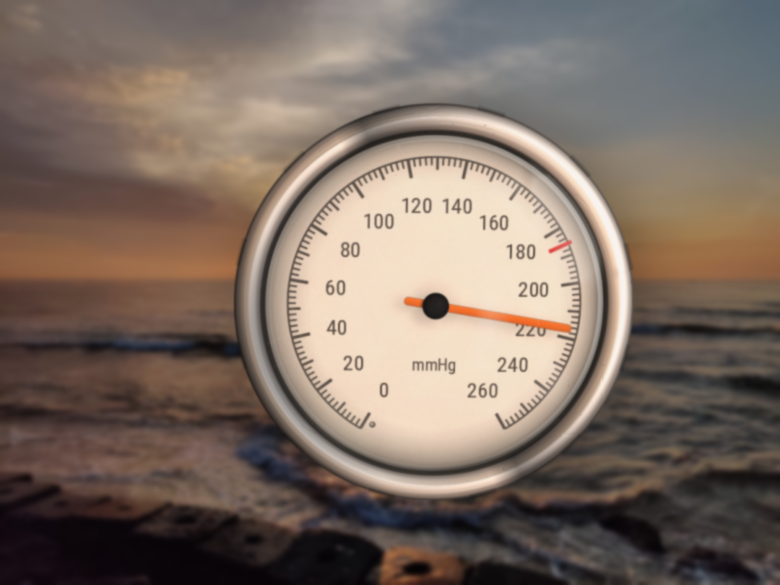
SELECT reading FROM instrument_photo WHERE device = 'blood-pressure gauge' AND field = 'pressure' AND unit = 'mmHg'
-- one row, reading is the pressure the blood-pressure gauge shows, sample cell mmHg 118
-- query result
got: mmHg 216
